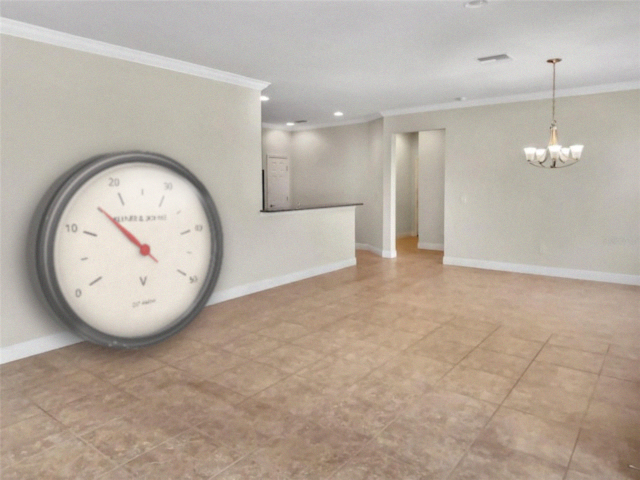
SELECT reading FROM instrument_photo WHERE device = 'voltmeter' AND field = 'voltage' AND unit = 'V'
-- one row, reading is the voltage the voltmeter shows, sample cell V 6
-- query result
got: V 15
